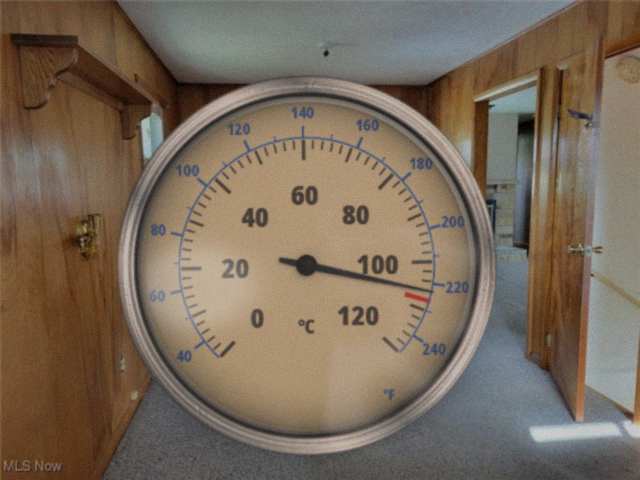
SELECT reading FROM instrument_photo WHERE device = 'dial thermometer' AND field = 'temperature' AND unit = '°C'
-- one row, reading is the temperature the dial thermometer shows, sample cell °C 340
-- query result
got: °C 106
